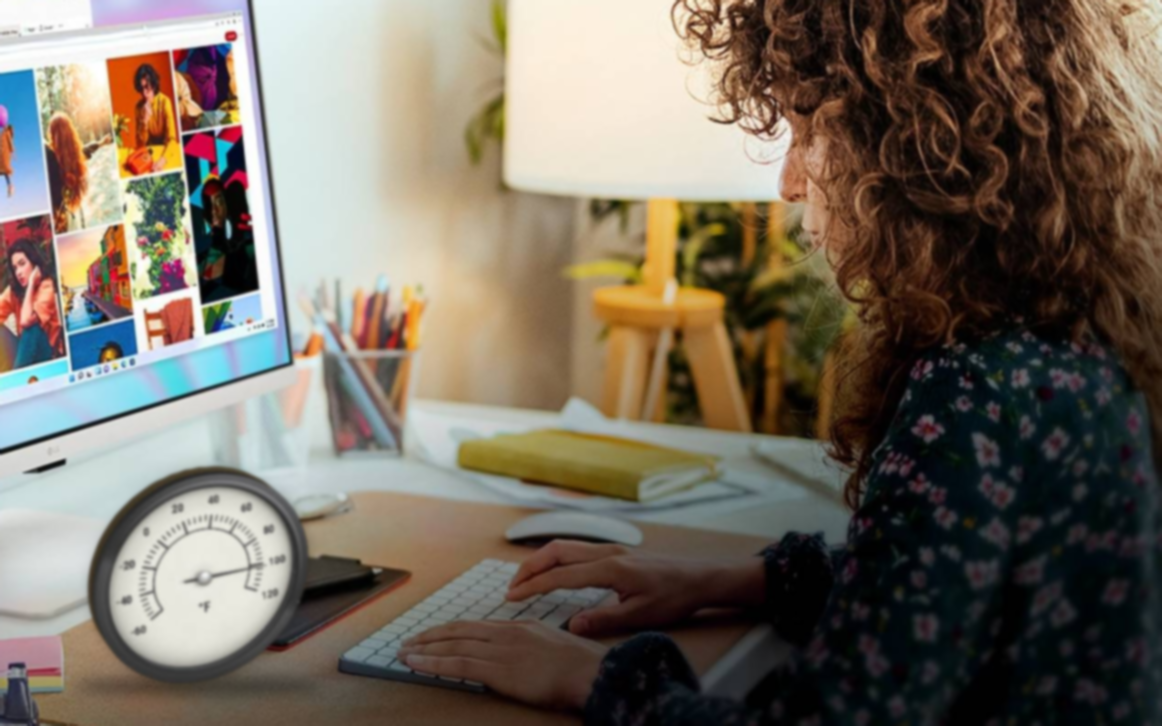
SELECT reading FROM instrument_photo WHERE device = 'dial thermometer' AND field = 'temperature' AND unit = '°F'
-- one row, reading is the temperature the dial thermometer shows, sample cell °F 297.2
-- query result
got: °F 100
